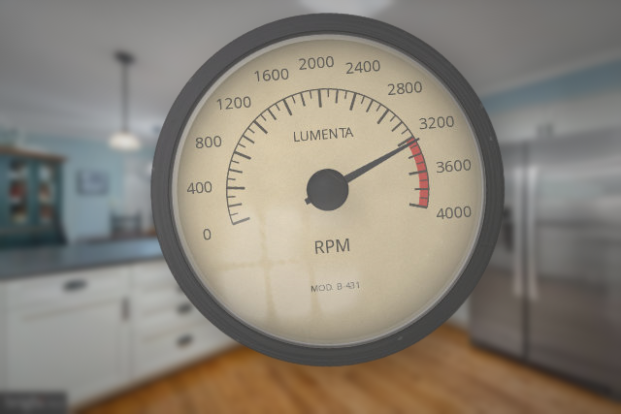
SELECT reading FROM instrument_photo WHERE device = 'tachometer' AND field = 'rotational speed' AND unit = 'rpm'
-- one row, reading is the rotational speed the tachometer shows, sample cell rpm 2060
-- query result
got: rpm 3250
